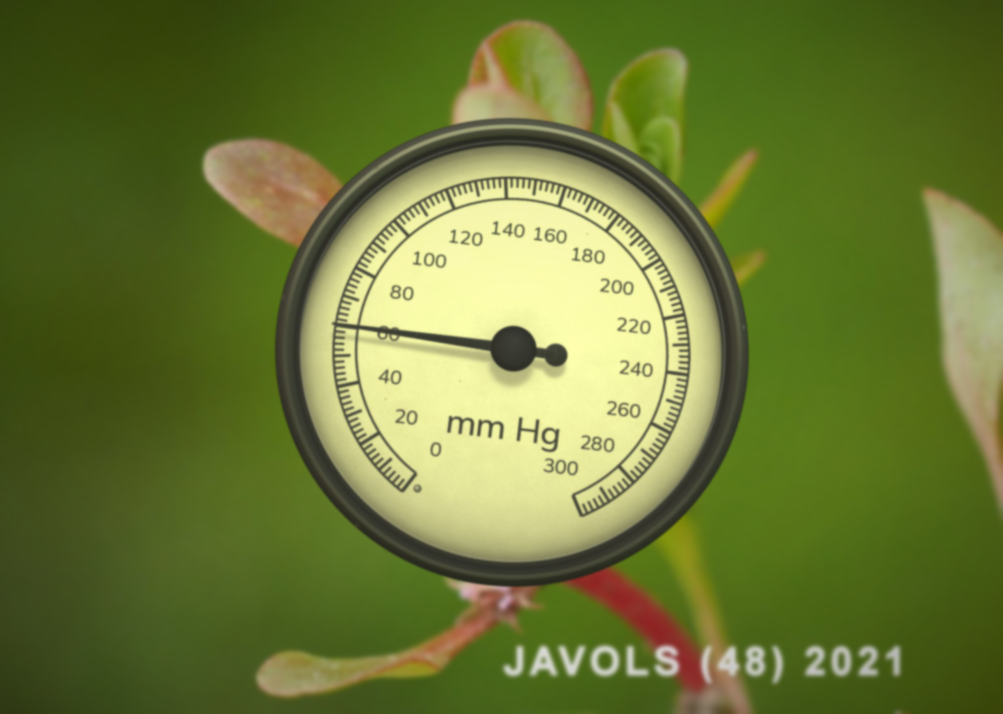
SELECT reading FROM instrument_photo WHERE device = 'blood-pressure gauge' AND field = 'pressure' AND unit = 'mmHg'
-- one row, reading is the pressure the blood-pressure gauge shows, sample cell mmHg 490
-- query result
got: mmHg 60
